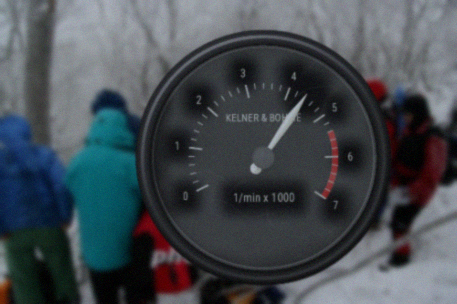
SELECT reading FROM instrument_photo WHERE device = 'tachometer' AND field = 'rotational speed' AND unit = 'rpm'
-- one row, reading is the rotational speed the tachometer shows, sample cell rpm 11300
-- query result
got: rpm 4400
